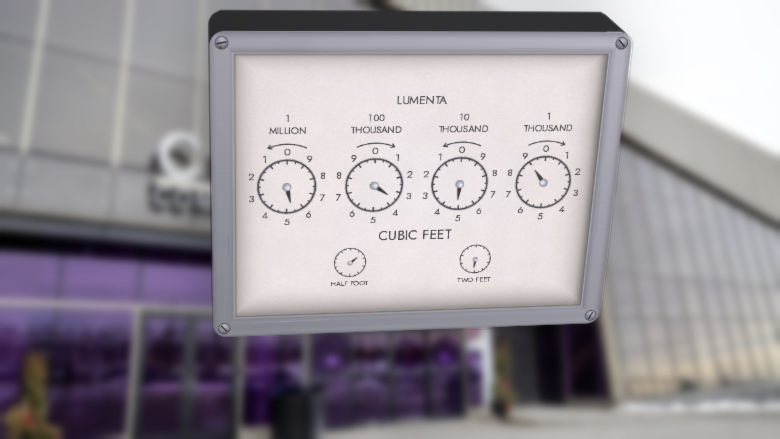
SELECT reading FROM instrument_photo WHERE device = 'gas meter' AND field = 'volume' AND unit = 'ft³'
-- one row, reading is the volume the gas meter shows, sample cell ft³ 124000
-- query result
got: ft³ 534900
